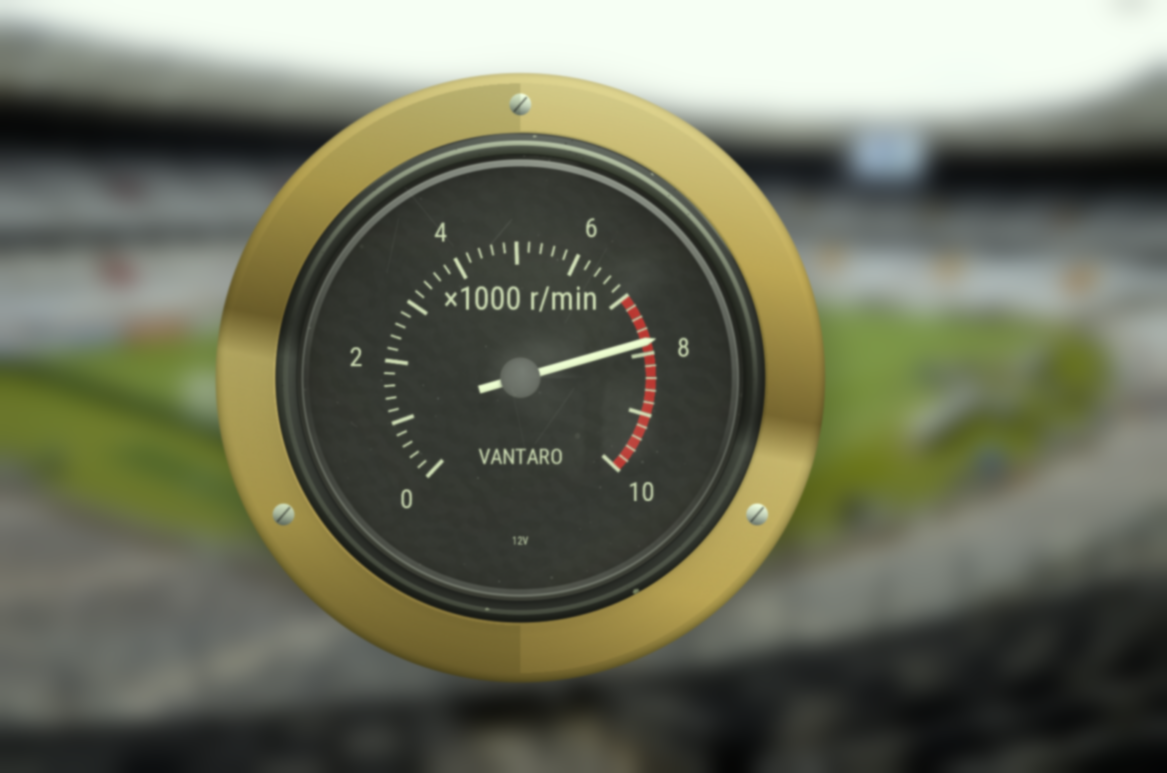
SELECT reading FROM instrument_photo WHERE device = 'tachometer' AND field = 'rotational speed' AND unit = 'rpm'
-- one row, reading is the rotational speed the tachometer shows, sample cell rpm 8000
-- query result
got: rpm 7800
